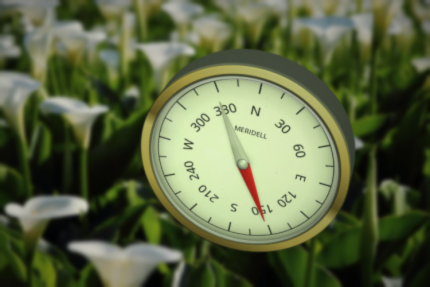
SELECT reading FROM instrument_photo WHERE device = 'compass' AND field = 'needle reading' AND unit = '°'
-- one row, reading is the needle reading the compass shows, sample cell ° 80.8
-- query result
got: ° 150
